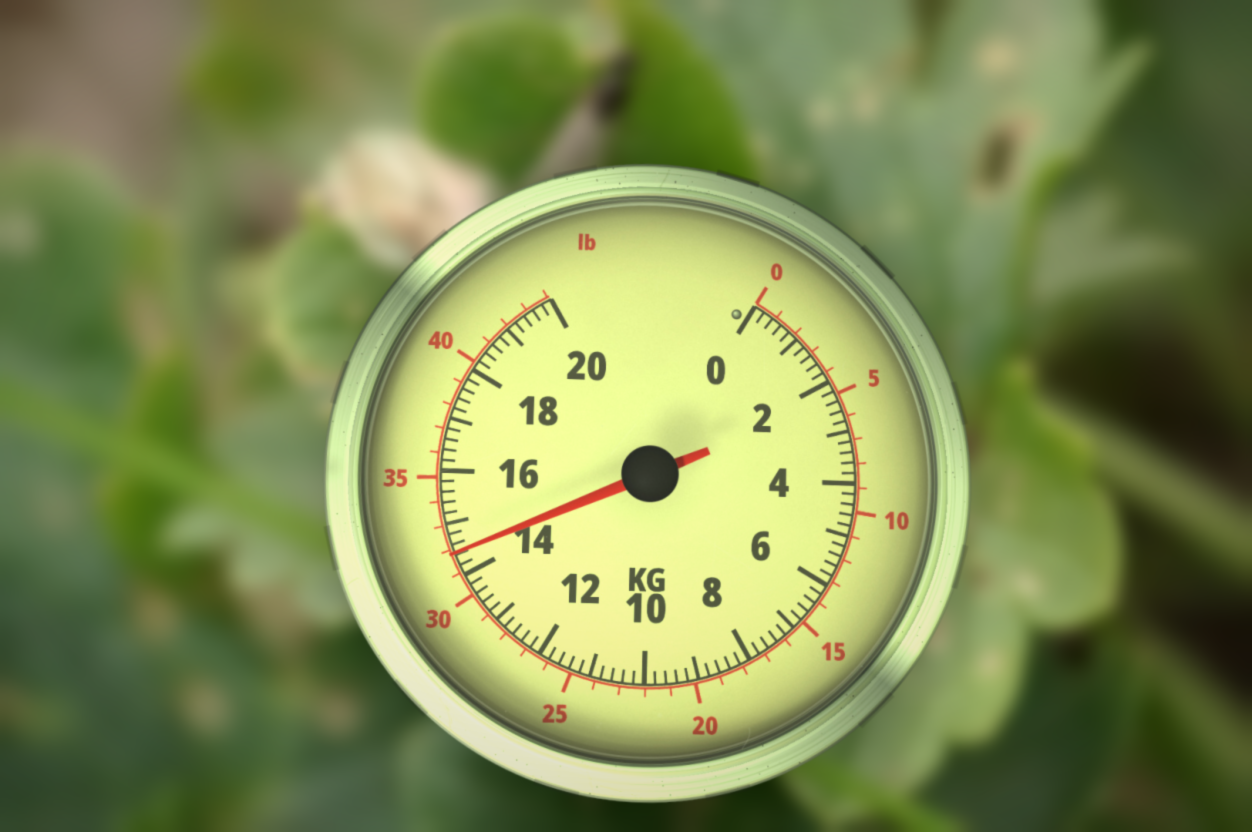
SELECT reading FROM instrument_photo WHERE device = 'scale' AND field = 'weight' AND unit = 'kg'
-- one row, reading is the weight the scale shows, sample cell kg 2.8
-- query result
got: kg 14.4
